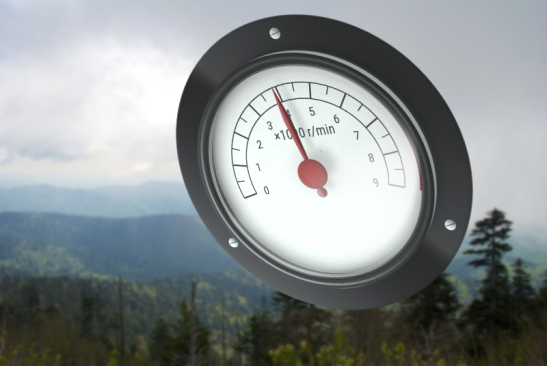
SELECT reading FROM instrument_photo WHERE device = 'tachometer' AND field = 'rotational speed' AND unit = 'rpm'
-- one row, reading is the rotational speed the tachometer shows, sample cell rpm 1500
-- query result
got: rpm 4000
